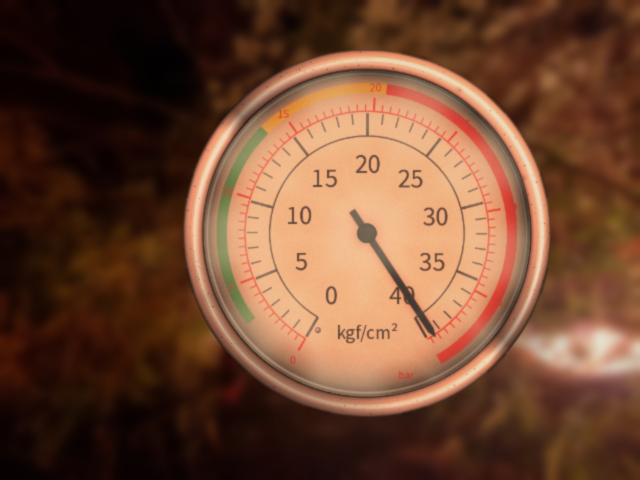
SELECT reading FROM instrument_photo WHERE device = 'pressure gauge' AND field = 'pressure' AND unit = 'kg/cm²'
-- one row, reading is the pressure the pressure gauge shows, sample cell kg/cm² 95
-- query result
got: kg/cm² 39.5
